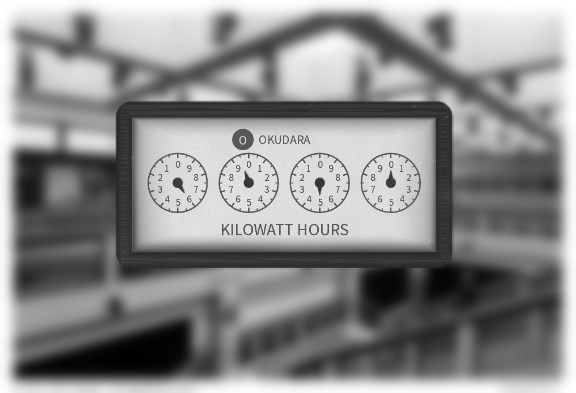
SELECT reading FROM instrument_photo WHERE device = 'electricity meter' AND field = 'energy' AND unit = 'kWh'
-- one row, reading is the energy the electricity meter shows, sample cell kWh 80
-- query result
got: kWh 5950
